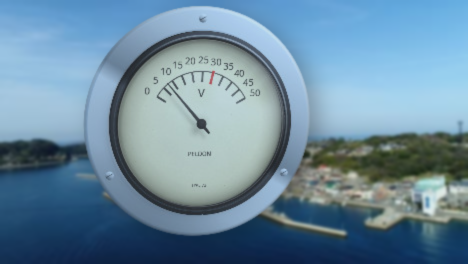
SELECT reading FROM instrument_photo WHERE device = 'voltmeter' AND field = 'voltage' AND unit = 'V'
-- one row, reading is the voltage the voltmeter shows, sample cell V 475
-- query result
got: V 7.5
